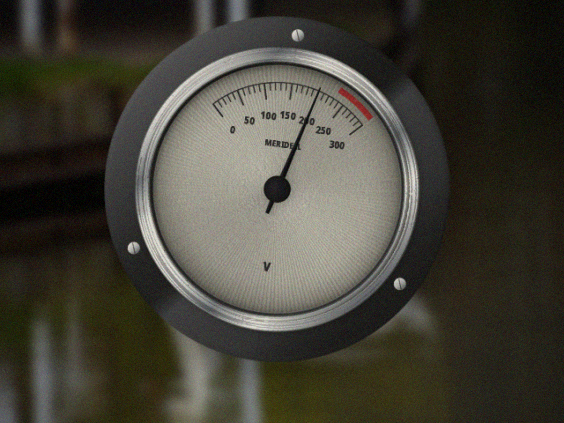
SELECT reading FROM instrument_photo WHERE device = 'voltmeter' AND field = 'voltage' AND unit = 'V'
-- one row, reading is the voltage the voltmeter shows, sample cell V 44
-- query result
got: V 200
